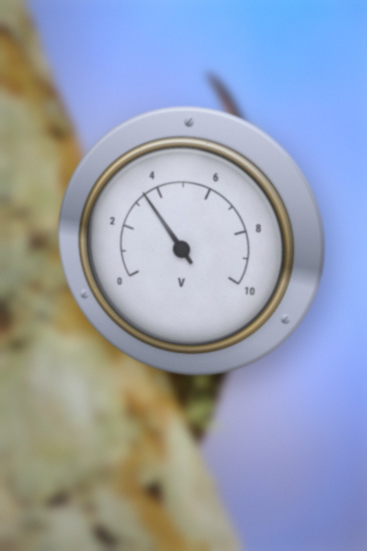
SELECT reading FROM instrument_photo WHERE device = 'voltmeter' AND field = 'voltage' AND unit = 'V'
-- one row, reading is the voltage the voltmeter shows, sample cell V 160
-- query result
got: V 3.5
